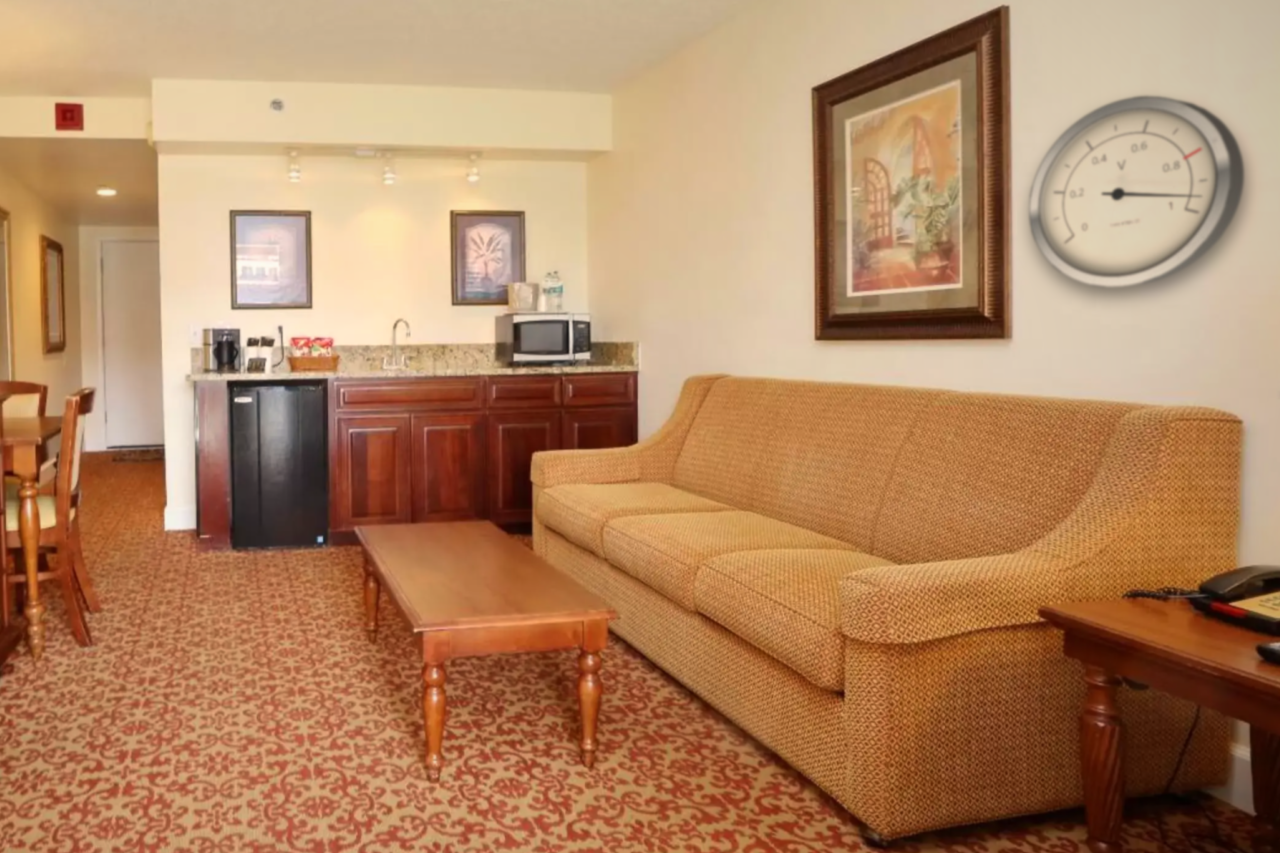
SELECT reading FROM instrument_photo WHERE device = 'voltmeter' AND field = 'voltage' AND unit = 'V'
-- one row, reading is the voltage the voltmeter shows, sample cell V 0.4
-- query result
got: V 0.95
